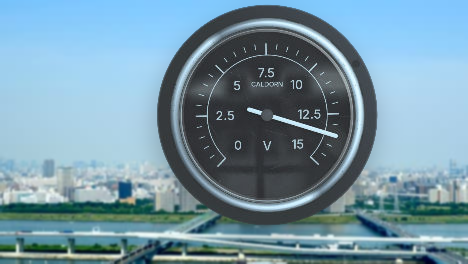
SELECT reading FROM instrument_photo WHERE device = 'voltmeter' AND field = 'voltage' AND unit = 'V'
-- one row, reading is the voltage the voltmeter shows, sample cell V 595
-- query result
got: V 13.5
